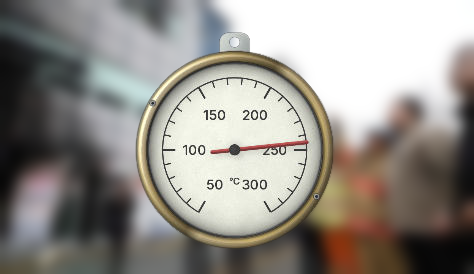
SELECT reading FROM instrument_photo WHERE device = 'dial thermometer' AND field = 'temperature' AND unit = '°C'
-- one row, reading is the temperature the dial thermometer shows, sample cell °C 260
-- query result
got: °C 245
